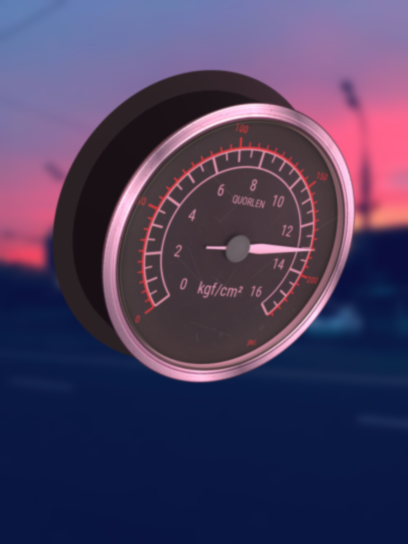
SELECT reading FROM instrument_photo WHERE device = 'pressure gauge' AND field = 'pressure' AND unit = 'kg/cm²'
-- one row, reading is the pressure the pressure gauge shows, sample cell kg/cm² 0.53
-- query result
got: kg/cm² 13
